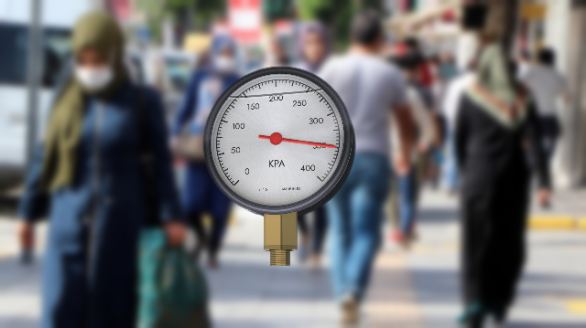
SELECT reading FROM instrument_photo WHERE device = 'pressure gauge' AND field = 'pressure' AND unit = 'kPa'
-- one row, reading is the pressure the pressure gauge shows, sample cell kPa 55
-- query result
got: kPa 350
